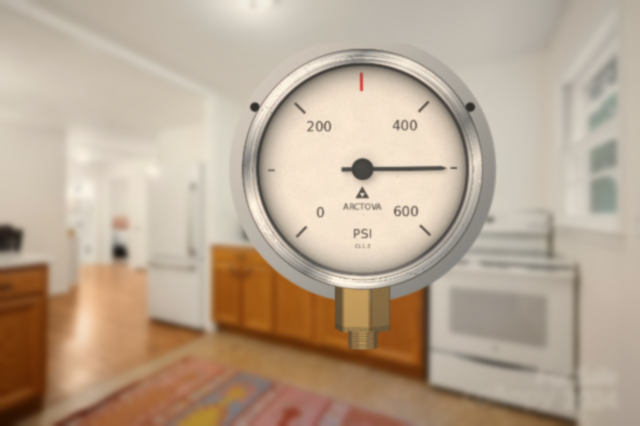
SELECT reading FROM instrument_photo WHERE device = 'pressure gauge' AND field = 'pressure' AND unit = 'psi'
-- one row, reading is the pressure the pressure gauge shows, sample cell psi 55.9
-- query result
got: psi 500
